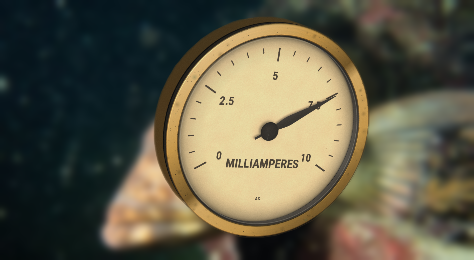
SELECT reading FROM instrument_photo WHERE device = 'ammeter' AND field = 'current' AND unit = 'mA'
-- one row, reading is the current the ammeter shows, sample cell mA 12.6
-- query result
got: mA 7.5
